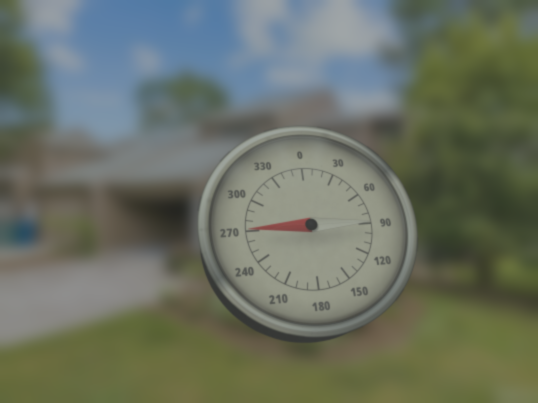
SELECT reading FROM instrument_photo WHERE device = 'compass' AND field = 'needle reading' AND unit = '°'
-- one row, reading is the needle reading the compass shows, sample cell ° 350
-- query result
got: ° 270
